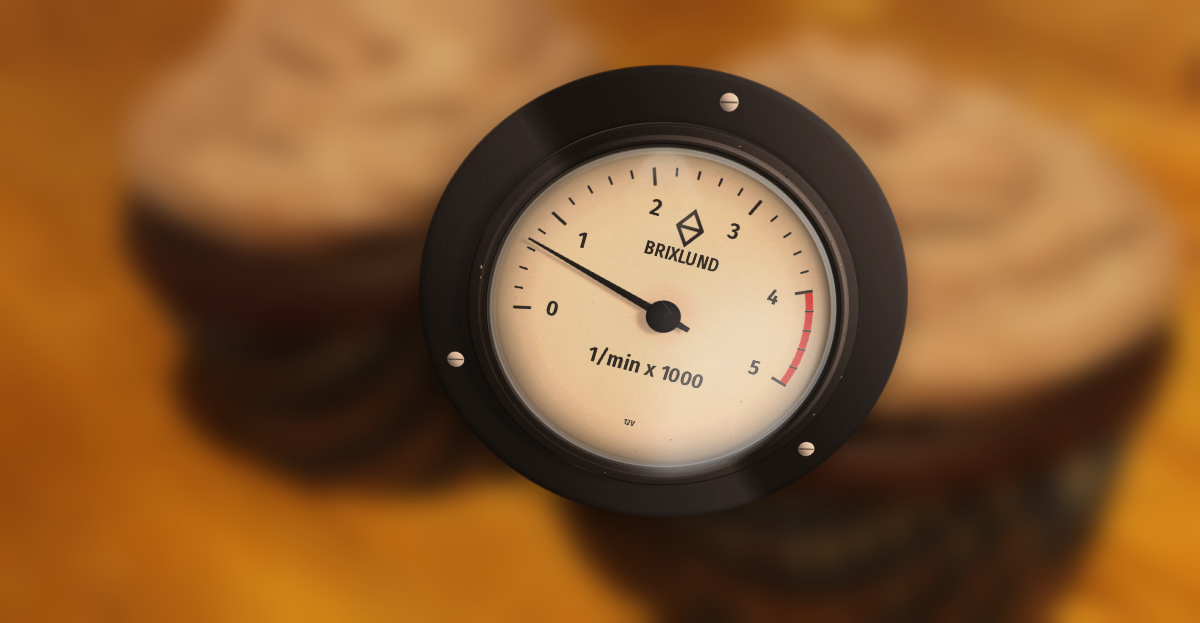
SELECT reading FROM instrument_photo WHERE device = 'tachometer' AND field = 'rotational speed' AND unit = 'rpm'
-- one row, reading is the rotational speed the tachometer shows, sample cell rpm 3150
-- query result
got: rpm 700
